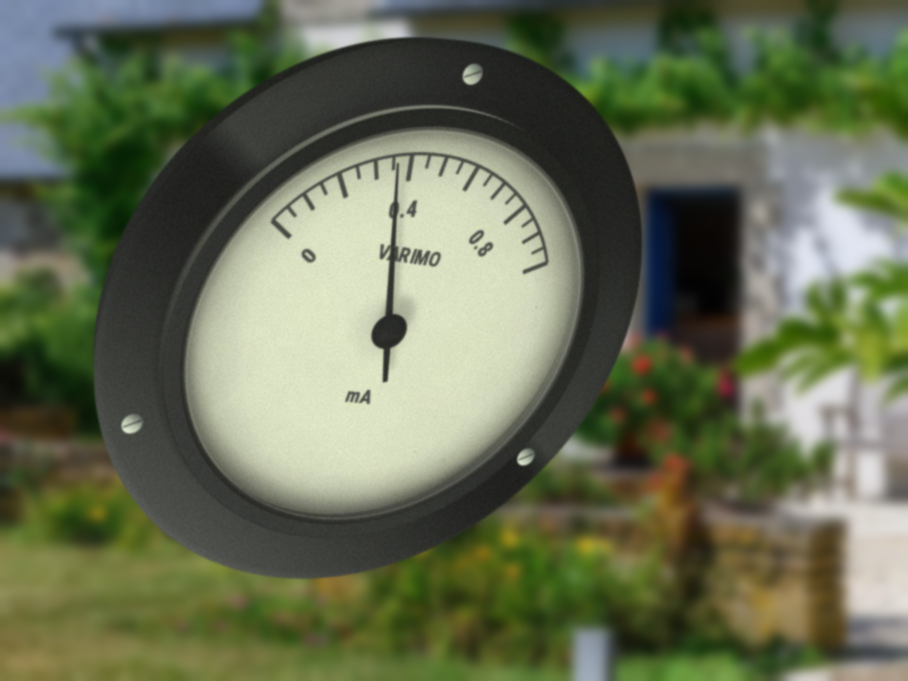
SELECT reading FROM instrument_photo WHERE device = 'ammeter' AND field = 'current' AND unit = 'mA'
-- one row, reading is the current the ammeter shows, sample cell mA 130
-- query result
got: mA 0.35
